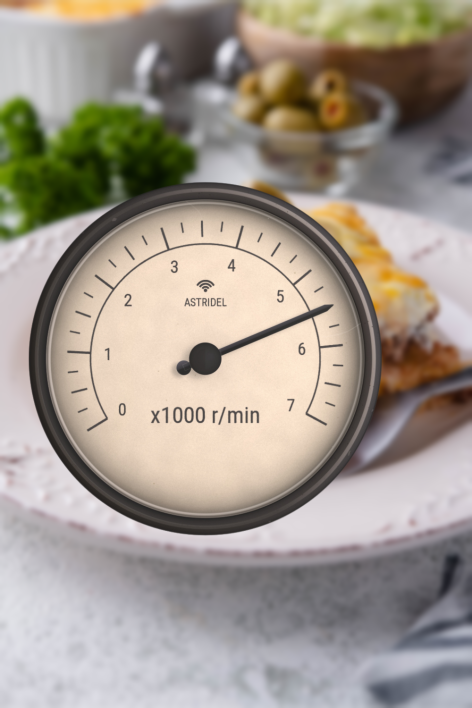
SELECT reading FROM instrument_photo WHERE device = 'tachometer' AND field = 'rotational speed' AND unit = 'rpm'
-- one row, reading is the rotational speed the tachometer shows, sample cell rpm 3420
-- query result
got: rpm 5500
